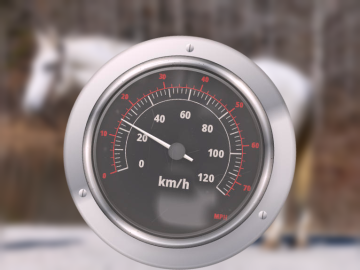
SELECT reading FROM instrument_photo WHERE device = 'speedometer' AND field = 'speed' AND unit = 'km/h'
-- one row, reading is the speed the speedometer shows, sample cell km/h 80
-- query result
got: km/h 24
